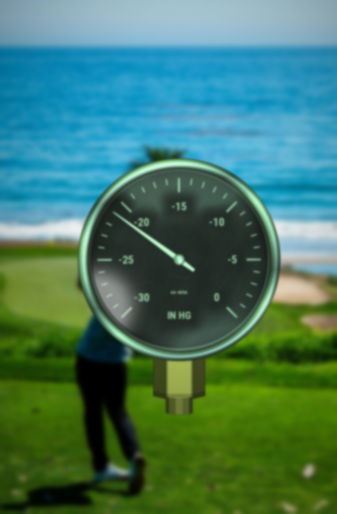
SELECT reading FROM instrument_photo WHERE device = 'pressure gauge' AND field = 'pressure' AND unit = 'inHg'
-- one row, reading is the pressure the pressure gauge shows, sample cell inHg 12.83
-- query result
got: inHg -21
